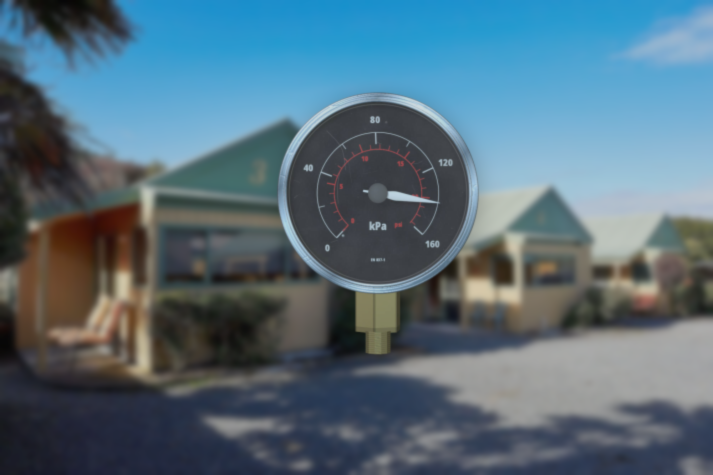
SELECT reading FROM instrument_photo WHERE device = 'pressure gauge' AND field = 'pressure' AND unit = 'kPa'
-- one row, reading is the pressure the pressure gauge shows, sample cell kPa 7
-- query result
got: kPa 140
